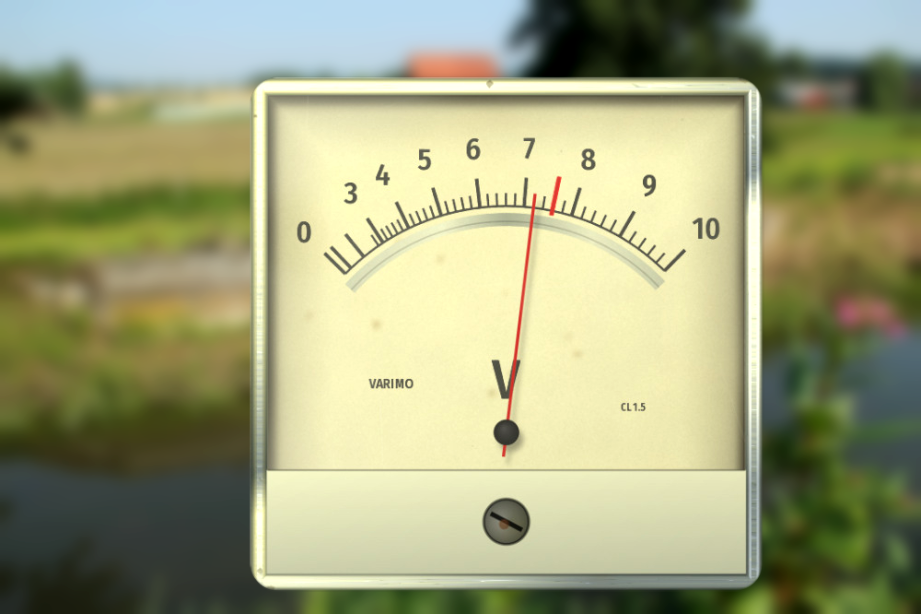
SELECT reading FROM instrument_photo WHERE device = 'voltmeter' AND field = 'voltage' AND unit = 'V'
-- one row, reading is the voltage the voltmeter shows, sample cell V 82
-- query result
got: V 7.2
